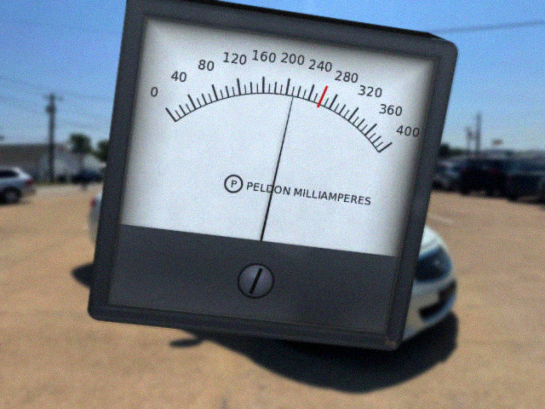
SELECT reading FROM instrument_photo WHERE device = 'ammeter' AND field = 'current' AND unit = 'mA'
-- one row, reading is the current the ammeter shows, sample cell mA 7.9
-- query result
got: mA 210
